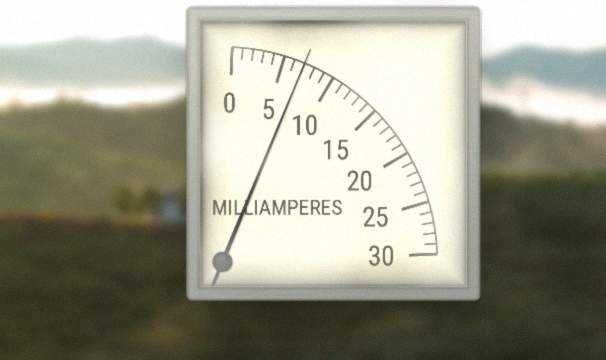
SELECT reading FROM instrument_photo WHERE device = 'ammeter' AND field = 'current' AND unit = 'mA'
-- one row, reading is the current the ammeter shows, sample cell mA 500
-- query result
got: mA 7
